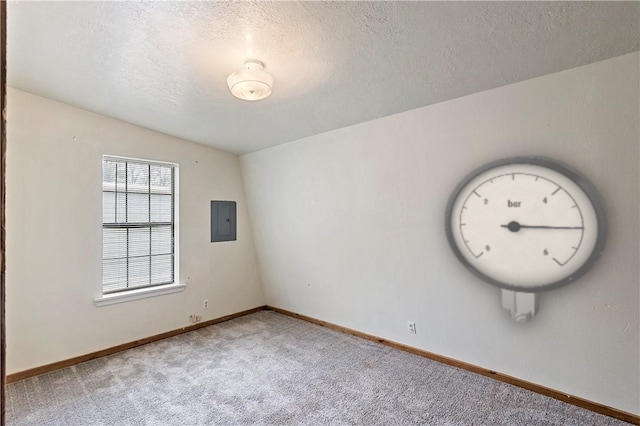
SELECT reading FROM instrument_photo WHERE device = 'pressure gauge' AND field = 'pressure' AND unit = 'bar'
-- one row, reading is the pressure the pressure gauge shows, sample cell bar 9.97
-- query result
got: bar 5
